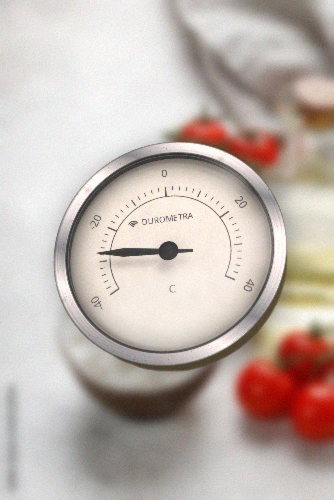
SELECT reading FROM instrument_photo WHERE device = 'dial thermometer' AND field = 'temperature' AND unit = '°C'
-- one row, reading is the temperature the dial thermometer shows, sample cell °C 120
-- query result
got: °C -28
